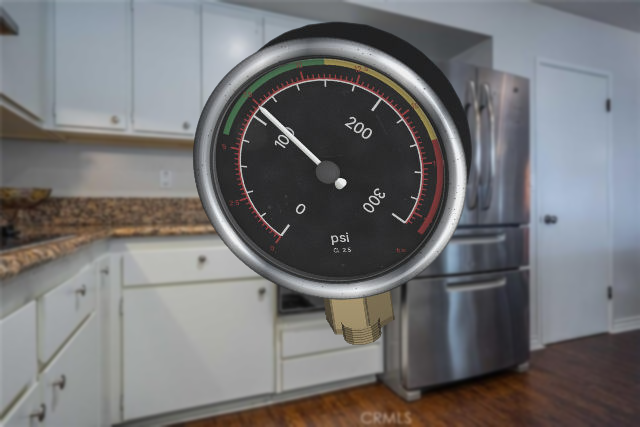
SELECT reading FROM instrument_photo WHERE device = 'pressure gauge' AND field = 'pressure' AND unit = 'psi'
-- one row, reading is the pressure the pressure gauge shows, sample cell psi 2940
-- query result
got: psi 110
